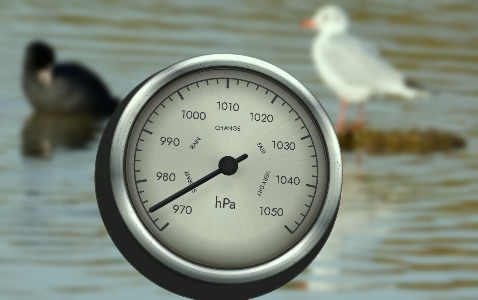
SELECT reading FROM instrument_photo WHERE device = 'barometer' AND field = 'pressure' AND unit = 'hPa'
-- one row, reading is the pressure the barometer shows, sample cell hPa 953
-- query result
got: hPa 974
